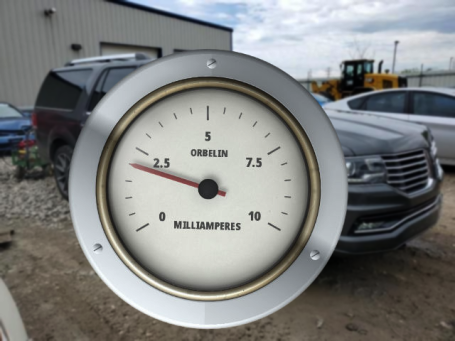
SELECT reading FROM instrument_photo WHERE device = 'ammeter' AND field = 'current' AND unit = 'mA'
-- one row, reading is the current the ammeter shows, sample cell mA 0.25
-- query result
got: mA 2
